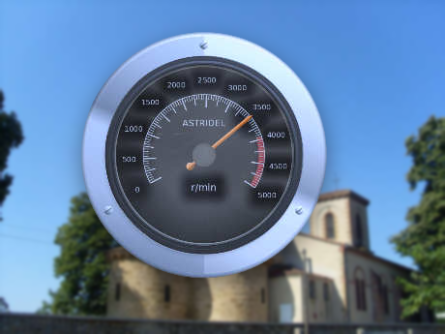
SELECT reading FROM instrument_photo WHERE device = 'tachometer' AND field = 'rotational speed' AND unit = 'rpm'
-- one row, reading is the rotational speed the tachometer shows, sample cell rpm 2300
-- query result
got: rpm 3500
